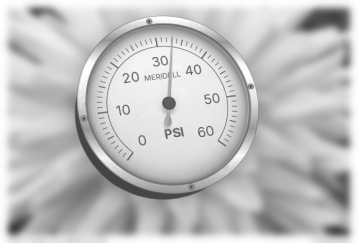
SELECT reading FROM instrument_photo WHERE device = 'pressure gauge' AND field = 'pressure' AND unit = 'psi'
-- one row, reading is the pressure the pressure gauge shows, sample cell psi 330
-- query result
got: psi 33
